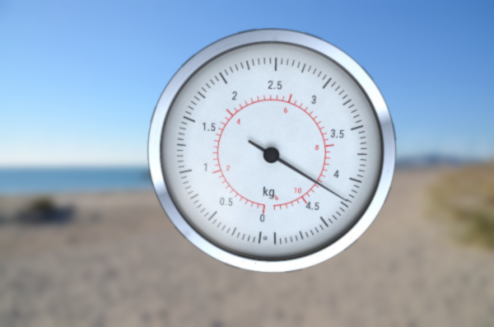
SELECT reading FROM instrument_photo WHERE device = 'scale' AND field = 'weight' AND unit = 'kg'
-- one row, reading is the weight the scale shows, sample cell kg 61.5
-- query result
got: kg 4.2
